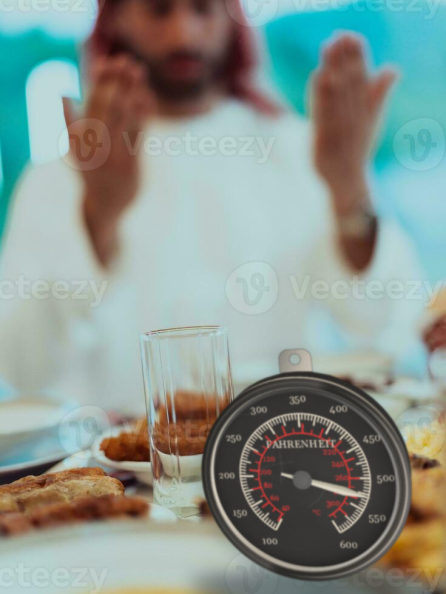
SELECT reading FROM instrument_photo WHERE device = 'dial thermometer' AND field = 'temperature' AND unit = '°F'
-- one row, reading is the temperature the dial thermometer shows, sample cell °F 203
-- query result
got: °F 525
